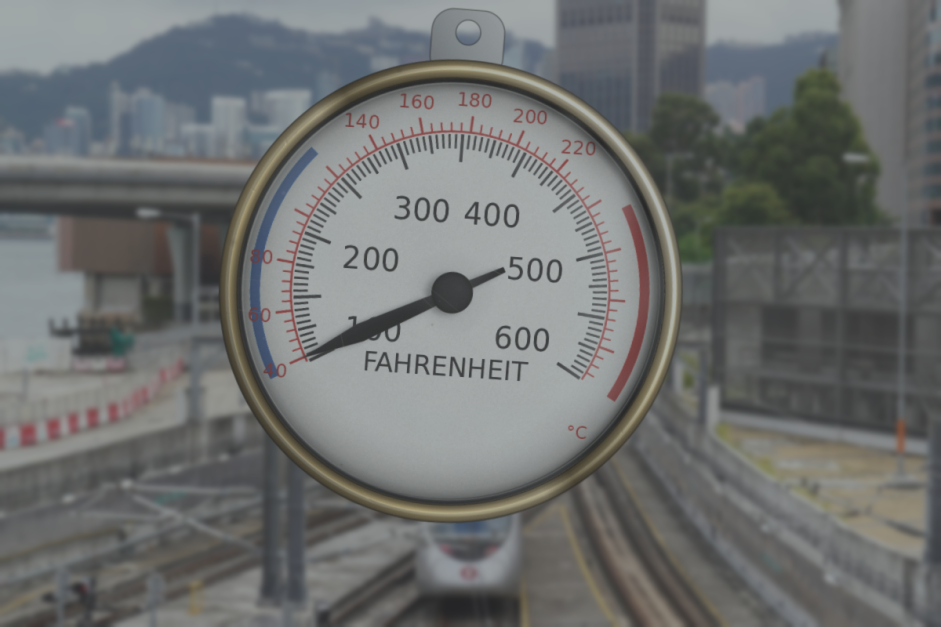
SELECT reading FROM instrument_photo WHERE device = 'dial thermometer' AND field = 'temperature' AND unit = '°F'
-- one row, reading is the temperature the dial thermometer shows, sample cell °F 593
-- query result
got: °F 105
